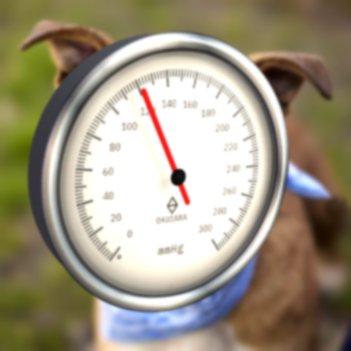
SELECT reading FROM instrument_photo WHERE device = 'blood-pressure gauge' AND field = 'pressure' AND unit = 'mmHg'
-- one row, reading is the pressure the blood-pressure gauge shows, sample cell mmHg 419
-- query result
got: mmHg 120
